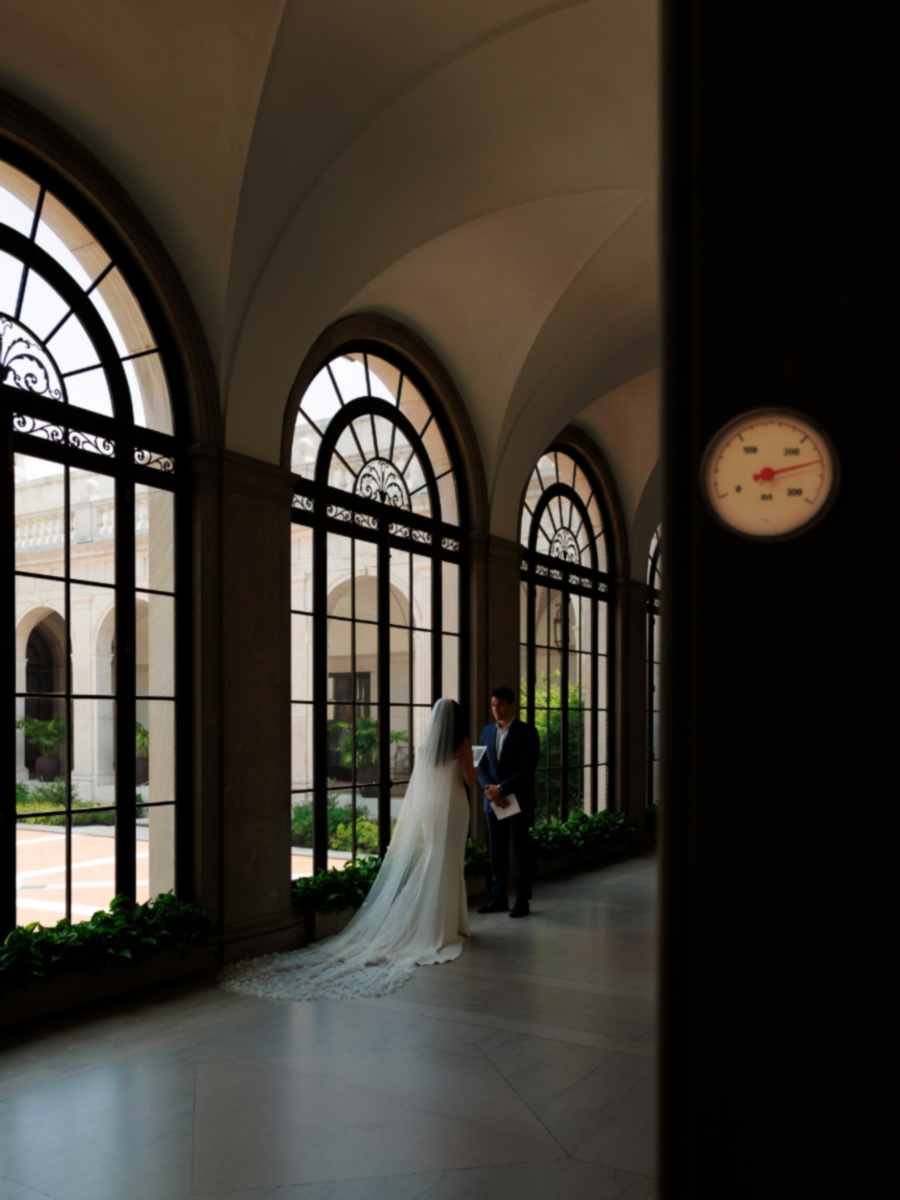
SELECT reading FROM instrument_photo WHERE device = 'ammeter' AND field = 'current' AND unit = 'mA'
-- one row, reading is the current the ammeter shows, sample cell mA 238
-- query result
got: mA 240
